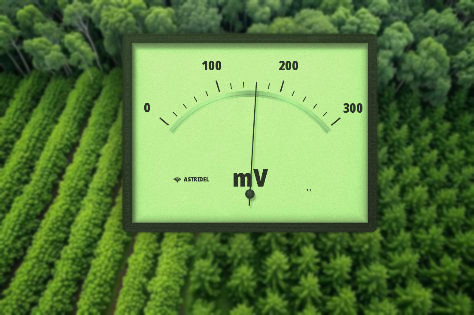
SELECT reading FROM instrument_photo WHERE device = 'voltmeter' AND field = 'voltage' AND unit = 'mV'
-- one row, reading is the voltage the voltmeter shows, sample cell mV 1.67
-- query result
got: mV 160
